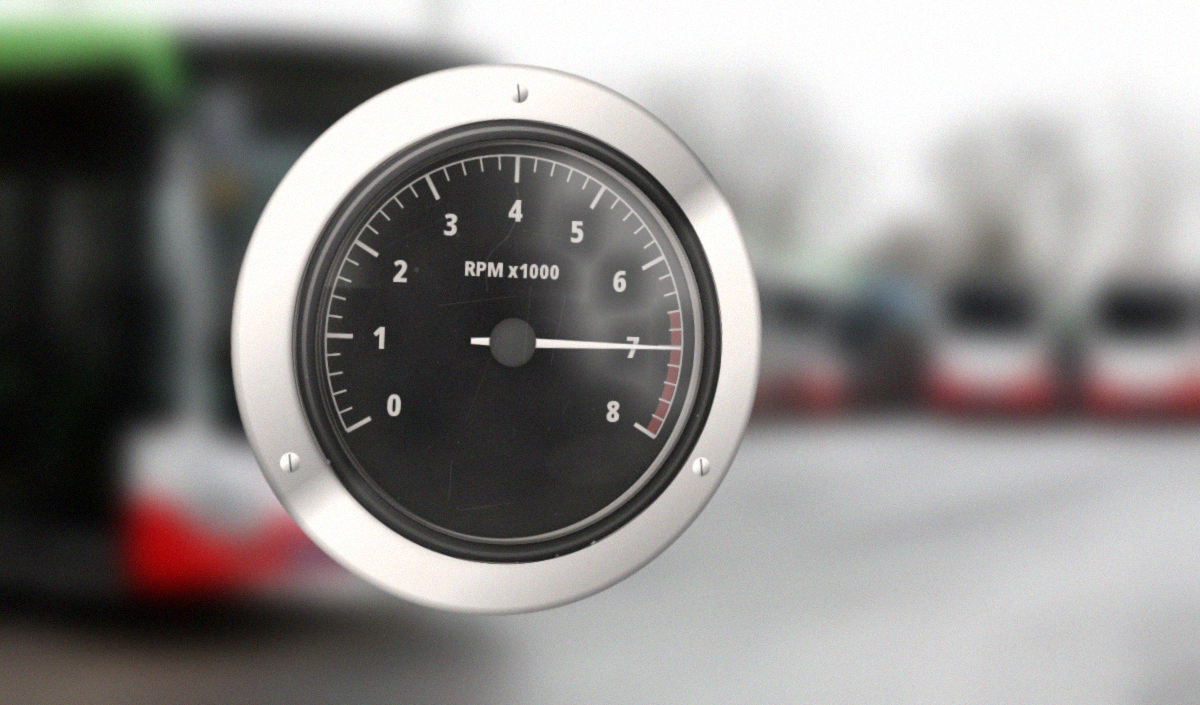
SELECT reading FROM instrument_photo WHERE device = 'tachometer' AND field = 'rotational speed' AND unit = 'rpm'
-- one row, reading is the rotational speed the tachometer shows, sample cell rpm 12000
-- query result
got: rpm 7000
